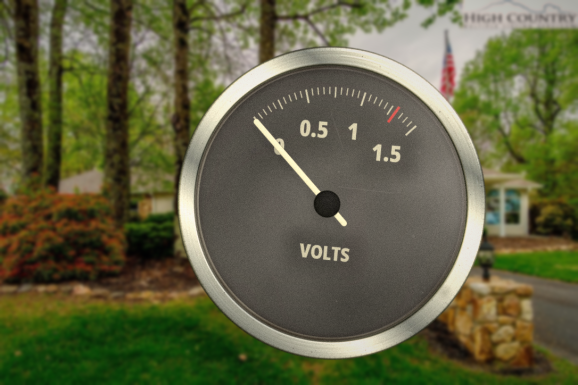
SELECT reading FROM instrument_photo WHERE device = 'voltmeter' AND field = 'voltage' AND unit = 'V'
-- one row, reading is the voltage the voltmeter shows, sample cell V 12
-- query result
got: V 0
